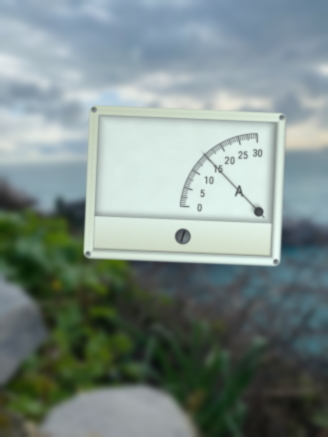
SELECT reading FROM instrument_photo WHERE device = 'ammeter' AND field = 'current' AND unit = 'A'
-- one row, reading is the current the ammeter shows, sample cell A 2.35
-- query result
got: A 15
